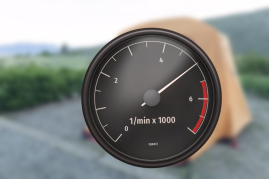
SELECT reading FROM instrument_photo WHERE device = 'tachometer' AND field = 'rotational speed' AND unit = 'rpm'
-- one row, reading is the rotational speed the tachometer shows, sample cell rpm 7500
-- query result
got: rpm 5000
